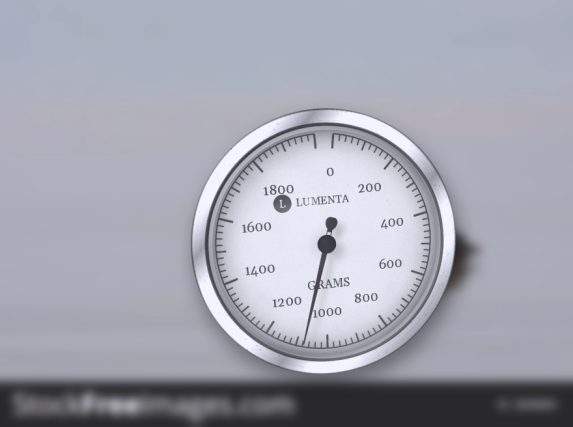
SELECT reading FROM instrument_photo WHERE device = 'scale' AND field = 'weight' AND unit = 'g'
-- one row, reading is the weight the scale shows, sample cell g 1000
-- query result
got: g 1080
